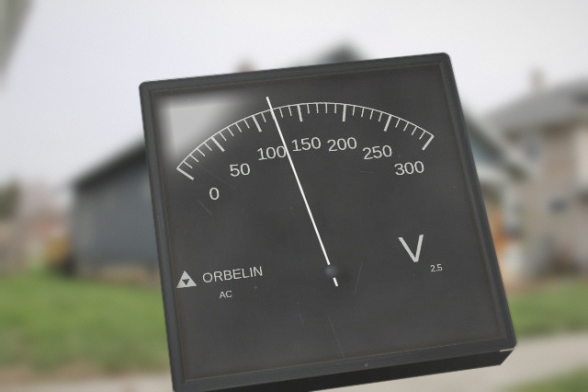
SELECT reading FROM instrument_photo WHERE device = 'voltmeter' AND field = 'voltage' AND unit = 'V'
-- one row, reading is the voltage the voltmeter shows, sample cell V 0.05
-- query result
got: V 120
